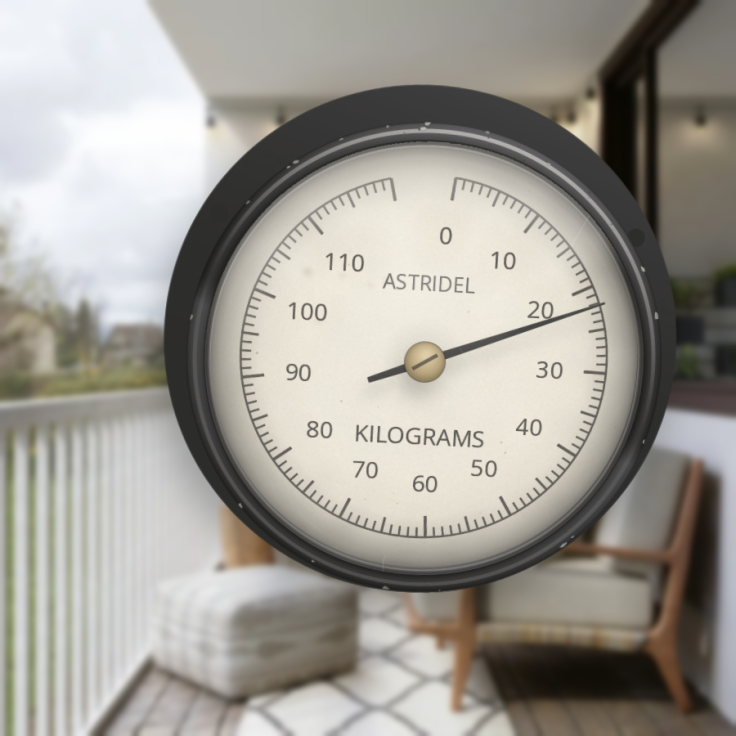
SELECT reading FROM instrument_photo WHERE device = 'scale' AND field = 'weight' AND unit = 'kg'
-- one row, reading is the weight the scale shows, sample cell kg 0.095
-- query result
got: kg 22
